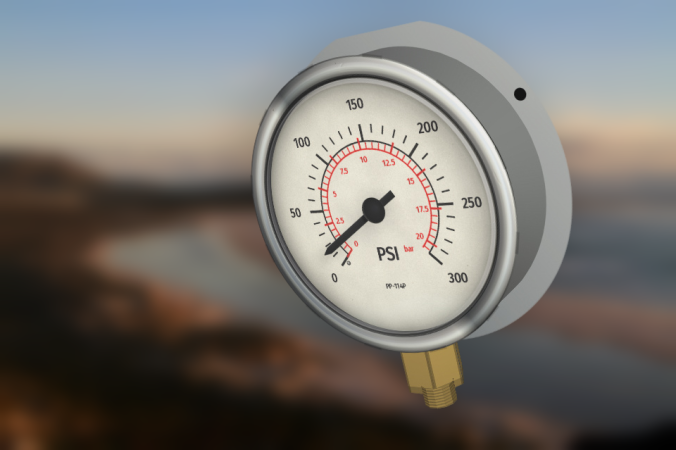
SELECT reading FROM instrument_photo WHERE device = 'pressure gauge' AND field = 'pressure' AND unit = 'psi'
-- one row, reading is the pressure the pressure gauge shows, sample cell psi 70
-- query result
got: psi 15
